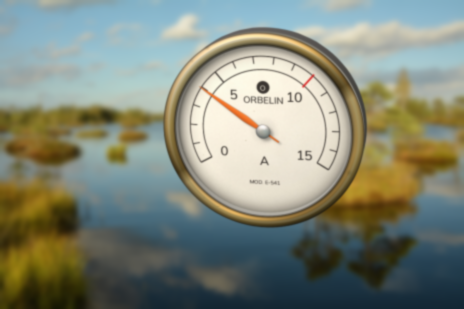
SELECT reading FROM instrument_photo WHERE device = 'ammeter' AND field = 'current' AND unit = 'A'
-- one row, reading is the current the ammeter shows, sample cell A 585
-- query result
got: A 4
